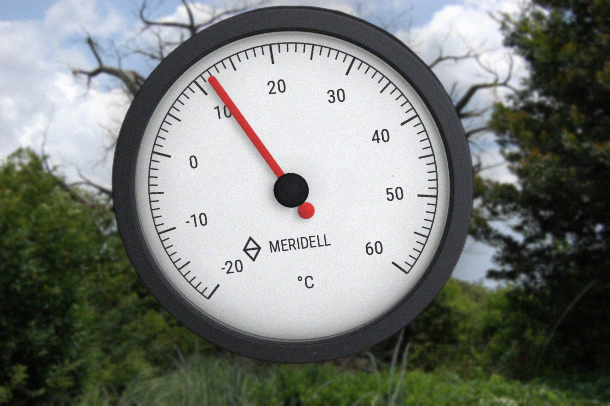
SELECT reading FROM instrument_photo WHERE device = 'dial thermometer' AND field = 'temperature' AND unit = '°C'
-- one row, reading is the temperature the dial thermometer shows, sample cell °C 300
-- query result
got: °C 12
